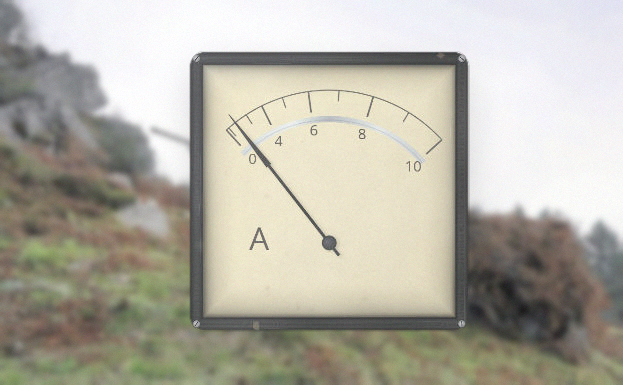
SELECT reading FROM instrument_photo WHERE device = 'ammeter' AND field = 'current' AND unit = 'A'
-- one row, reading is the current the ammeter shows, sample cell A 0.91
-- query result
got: A 2
